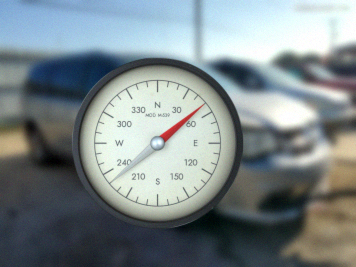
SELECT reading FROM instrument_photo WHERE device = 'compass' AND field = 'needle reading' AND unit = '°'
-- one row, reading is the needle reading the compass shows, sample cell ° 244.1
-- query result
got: ° 50
